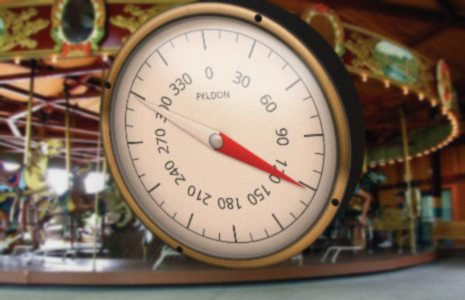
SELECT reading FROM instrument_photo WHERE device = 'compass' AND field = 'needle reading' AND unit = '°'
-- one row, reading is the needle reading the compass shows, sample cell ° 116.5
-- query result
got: ° 120
